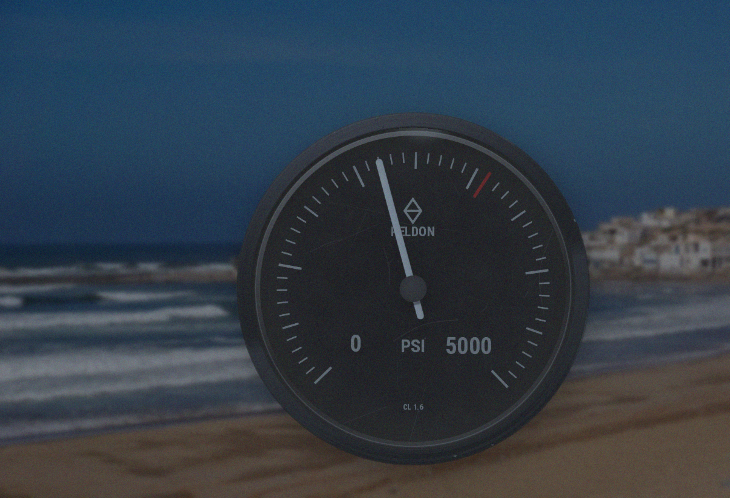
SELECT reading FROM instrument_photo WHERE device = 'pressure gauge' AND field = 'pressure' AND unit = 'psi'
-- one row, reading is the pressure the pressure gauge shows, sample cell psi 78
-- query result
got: psi 2200
